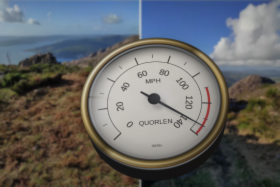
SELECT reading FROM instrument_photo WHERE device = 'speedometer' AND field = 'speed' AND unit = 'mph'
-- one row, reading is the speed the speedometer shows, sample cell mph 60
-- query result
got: mph 135
